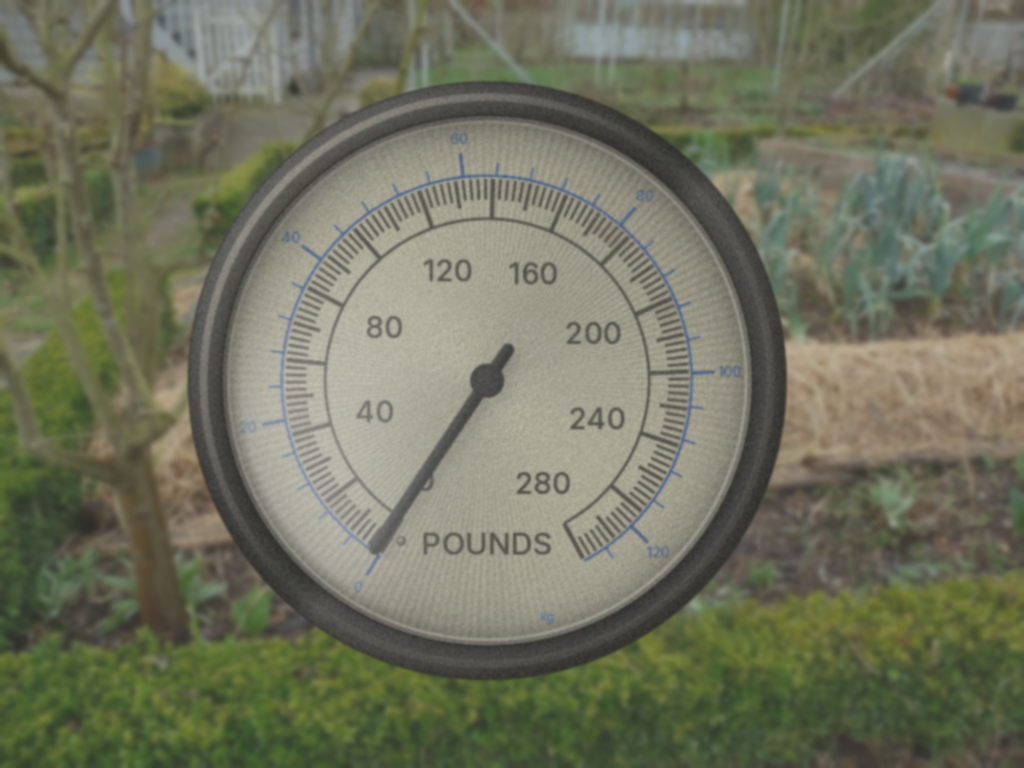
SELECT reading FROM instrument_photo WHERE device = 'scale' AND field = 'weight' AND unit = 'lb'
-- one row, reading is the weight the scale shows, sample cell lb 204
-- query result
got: lb 2
